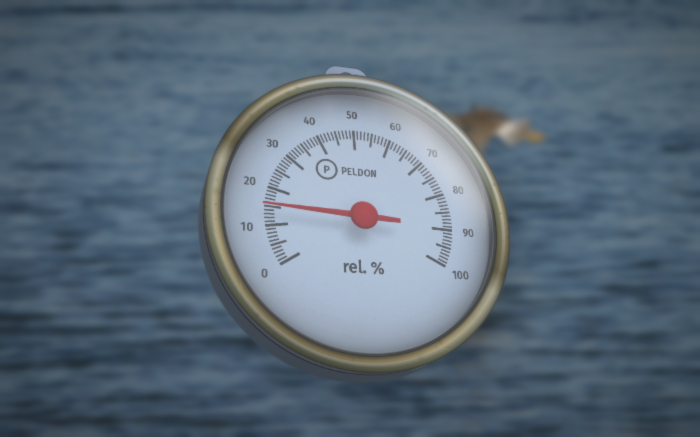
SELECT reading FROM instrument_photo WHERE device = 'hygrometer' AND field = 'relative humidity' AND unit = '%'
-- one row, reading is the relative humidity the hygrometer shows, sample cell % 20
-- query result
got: % 15
